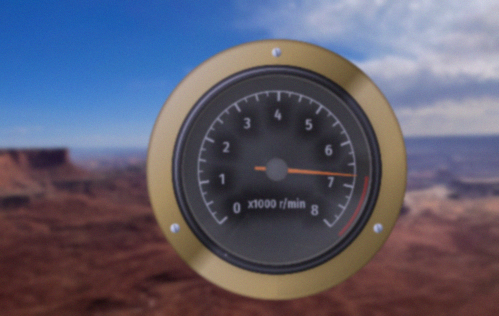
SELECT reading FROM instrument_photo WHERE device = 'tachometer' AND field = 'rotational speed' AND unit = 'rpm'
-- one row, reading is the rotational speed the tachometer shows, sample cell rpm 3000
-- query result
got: rpm 6750
